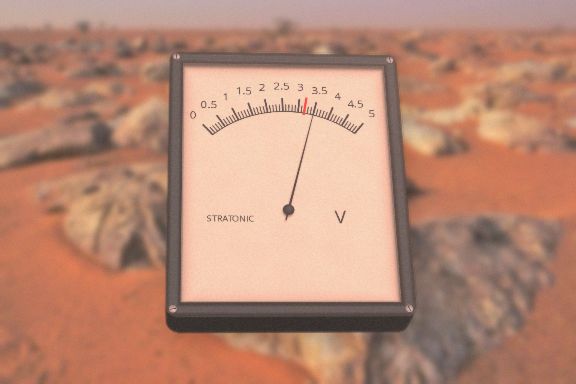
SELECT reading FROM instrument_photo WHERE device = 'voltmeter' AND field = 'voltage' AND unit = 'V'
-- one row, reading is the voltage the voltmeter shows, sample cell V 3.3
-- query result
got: V 3.5
